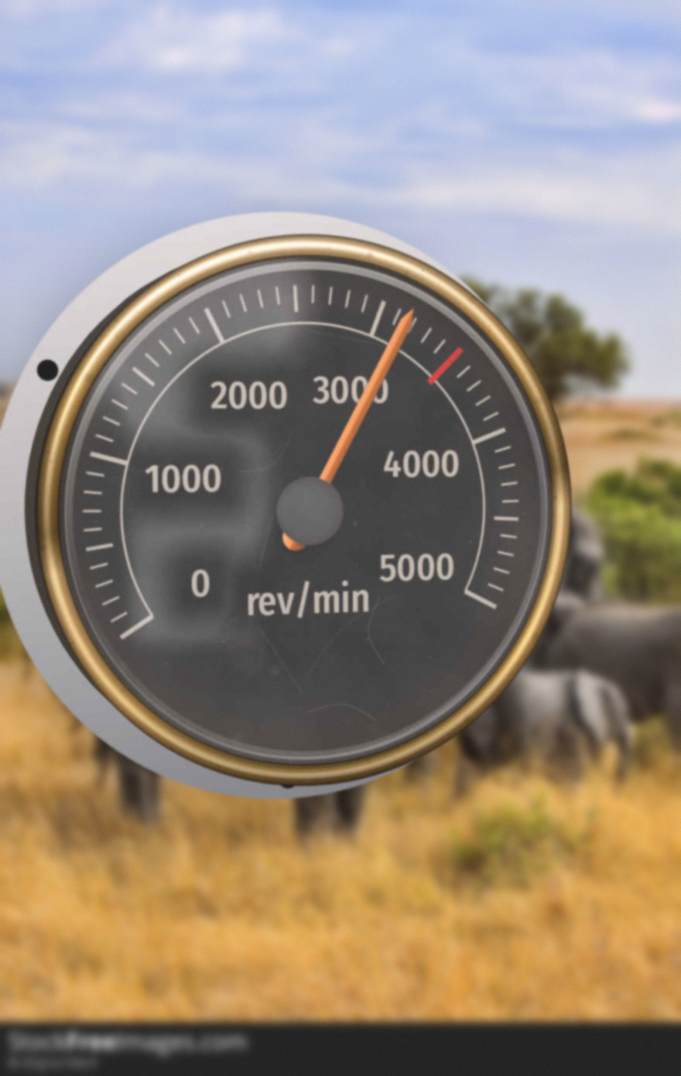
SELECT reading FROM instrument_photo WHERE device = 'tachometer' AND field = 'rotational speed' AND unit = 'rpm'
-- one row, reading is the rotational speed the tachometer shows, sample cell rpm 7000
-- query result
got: rpm 3150
